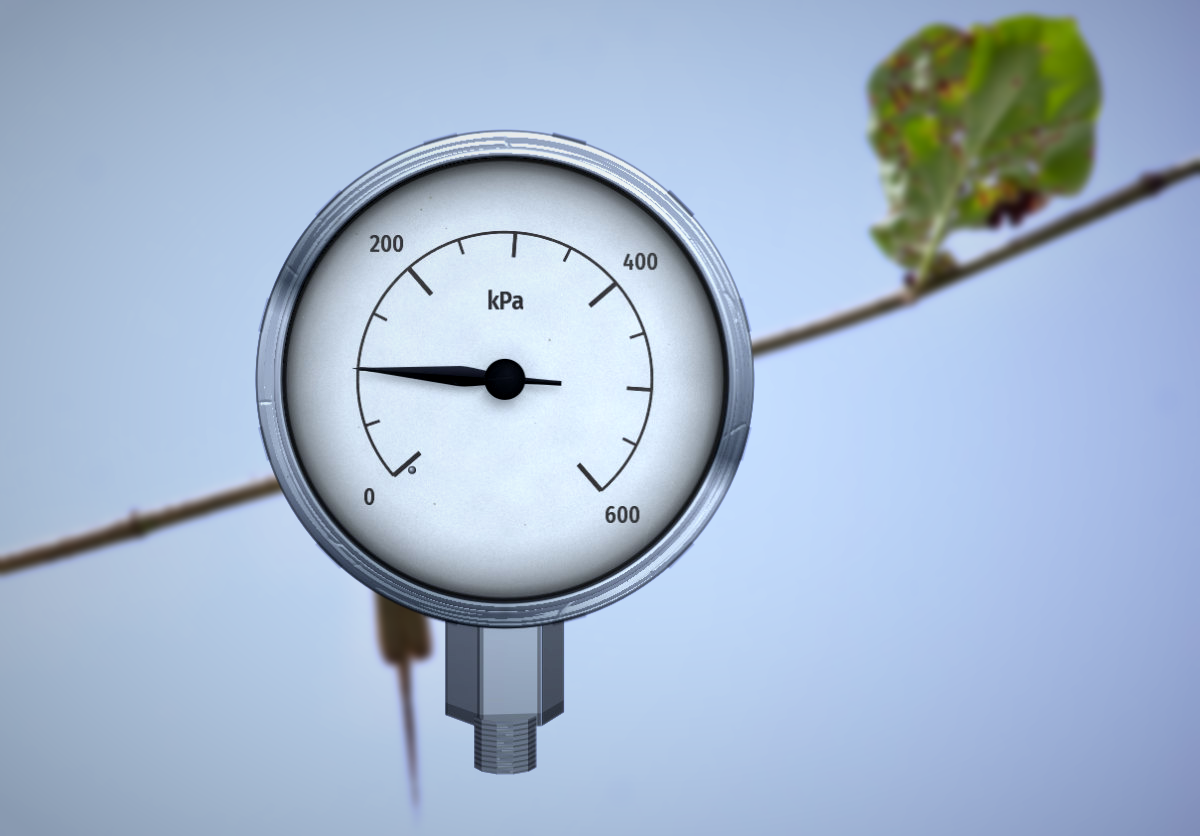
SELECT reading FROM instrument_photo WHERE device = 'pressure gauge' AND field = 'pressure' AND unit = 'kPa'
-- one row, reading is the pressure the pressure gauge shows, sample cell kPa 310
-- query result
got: kPa 100
